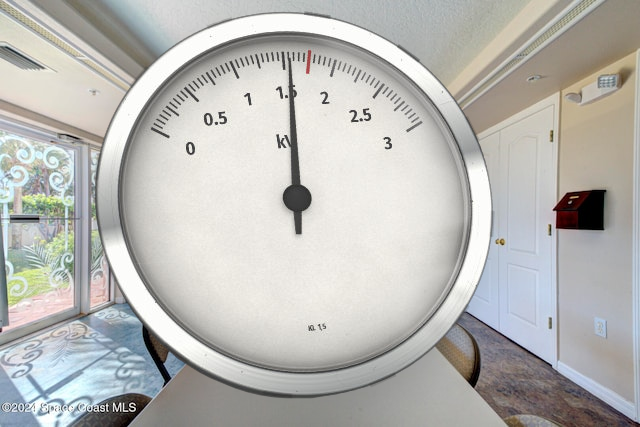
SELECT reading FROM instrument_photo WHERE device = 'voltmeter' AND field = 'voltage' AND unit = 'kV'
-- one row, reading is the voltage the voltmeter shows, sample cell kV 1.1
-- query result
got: kV 1.55
